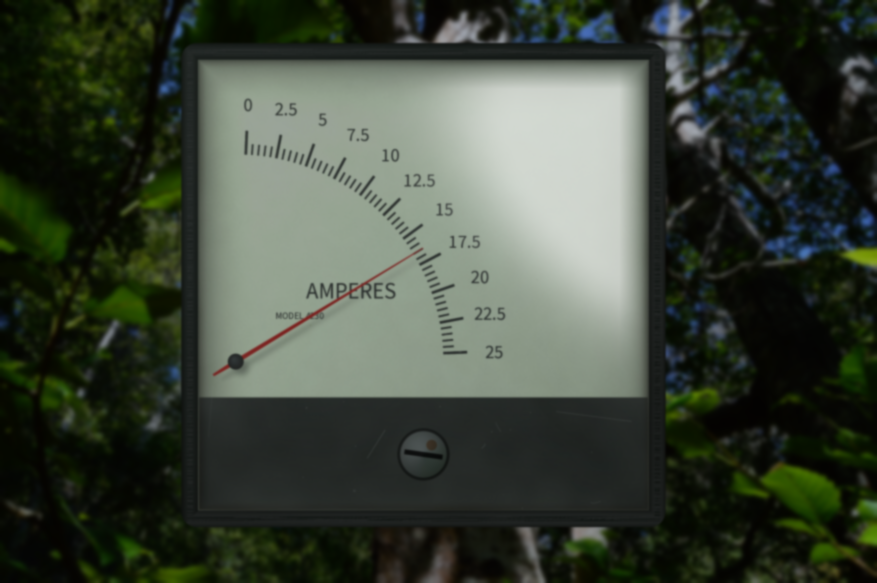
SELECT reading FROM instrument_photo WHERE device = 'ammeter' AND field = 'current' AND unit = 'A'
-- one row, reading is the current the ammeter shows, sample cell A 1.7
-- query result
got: A 16.5
